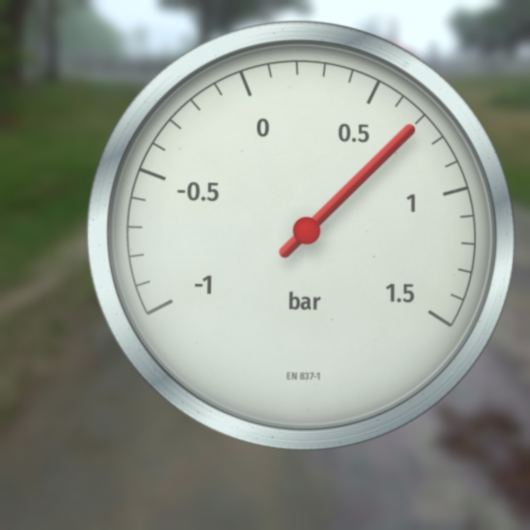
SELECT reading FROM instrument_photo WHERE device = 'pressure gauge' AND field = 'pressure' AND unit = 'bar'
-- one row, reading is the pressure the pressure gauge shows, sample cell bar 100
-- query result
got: bar 0.7
